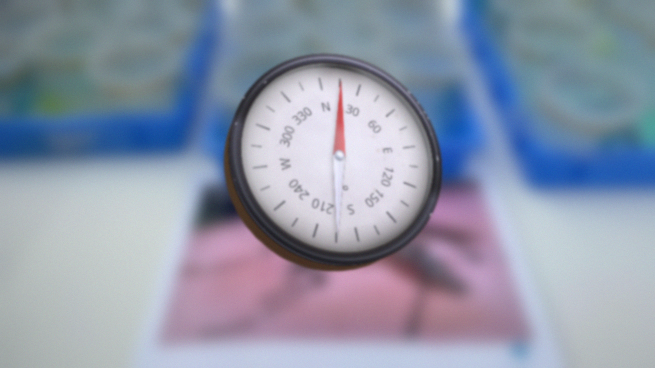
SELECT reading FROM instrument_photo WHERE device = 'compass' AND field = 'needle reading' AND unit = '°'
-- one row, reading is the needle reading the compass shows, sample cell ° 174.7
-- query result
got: ° 15
